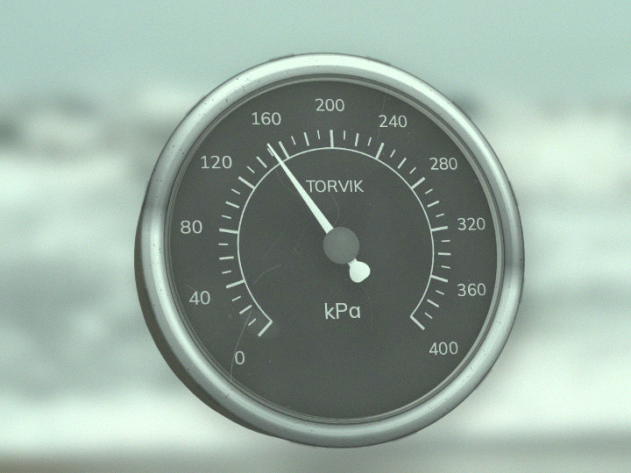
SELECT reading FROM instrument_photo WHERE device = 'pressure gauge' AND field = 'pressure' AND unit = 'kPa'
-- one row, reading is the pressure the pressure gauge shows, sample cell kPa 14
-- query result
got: kPa 150
